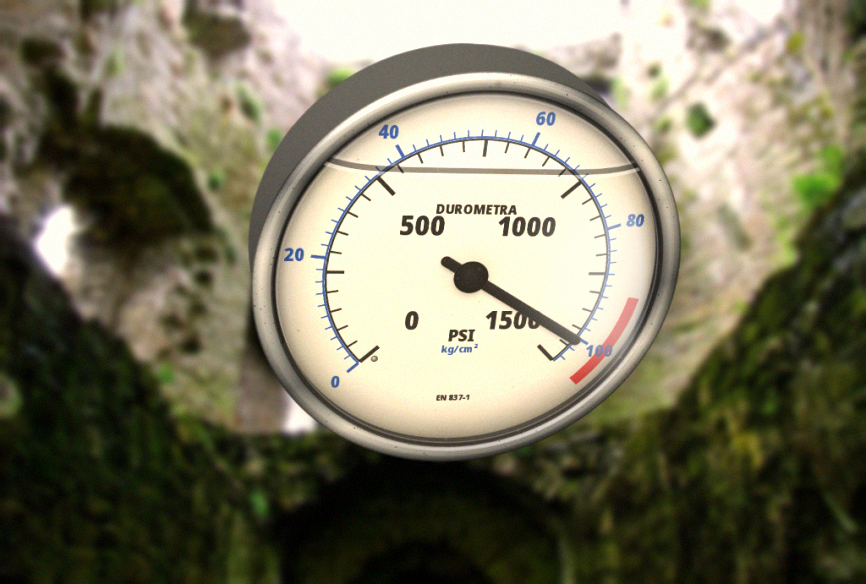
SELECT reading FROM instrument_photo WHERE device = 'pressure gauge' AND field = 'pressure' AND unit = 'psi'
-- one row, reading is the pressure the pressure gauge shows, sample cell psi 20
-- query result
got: psi 1425
